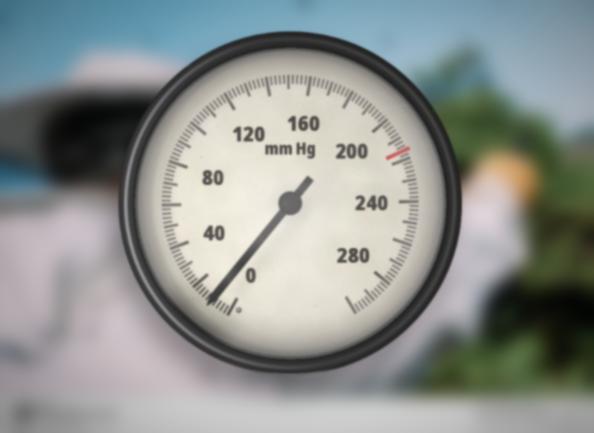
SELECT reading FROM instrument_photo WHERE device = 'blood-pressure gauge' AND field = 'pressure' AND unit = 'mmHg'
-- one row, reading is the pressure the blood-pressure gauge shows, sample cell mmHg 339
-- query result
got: mmHg 10
